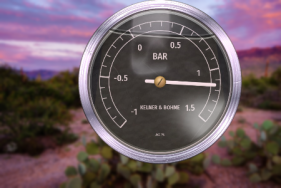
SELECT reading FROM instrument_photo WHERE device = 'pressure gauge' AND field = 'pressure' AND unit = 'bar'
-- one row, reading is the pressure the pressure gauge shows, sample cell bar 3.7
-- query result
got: bar 1.15
